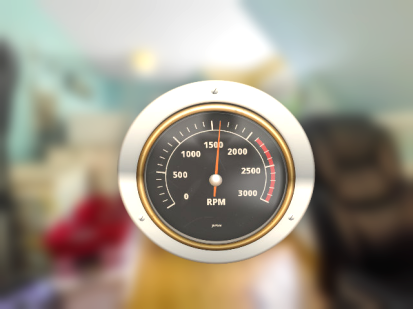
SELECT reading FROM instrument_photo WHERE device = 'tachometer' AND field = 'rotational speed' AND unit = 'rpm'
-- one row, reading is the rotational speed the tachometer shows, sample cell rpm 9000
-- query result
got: rpm 1600
